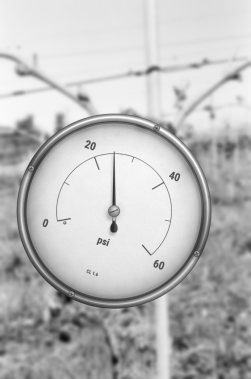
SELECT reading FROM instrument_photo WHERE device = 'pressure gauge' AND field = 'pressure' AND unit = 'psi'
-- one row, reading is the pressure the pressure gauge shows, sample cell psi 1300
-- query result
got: psi 25
